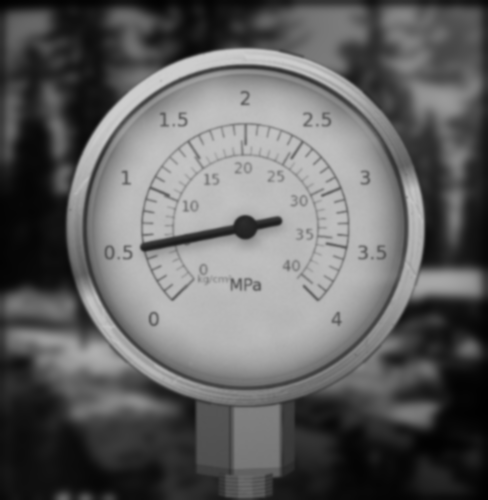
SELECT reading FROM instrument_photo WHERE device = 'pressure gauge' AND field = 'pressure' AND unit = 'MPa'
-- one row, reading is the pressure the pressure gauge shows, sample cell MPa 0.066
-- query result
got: MPa 0.5
